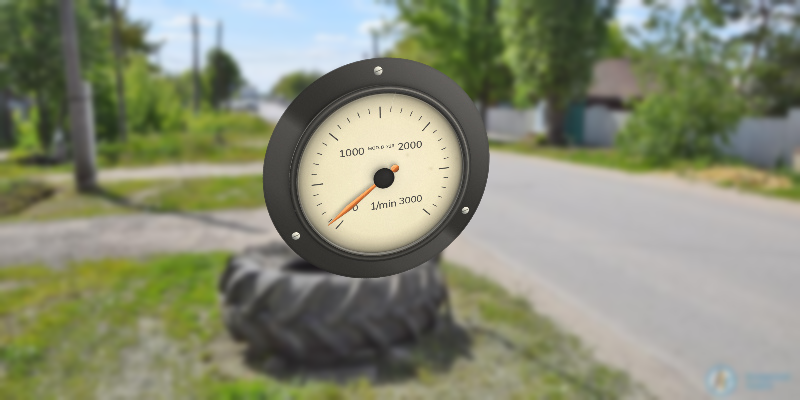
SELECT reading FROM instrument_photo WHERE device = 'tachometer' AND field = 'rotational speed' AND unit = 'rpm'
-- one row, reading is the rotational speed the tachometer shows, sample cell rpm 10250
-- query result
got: rpm 100
